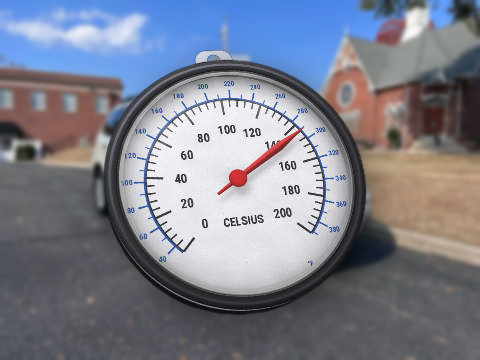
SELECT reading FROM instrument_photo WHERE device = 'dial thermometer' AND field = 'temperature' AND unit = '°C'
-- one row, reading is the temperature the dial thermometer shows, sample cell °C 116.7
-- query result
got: °C 144
